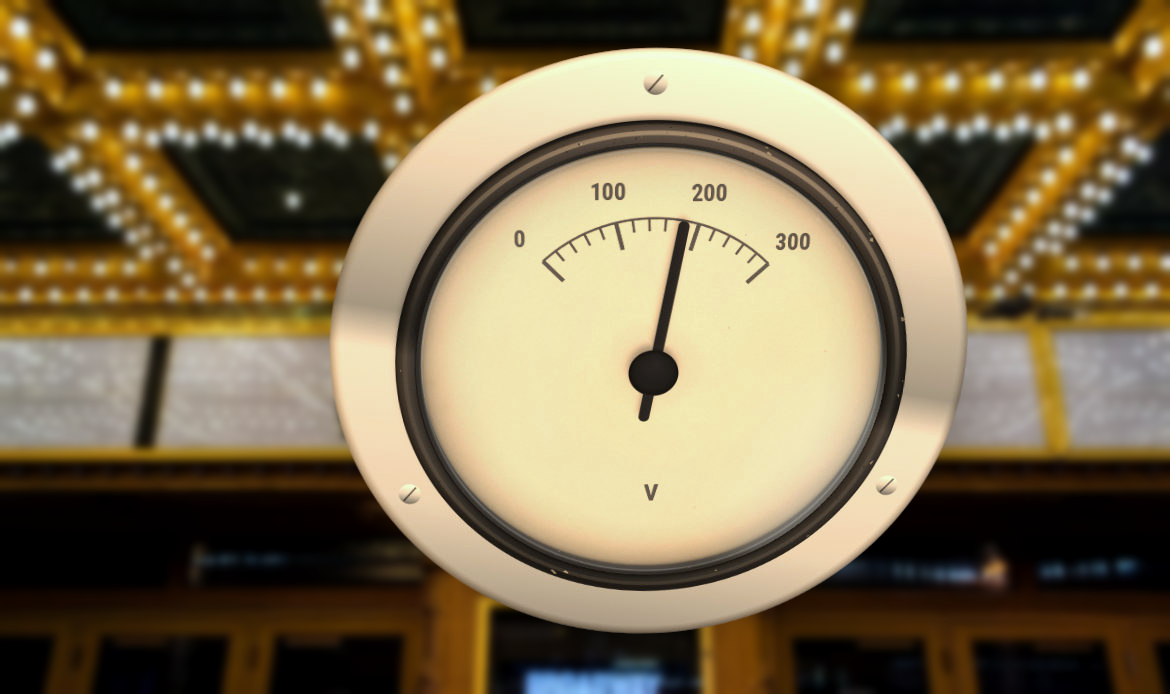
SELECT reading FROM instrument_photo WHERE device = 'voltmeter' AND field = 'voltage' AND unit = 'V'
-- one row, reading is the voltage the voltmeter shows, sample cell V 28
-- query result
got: V 180
